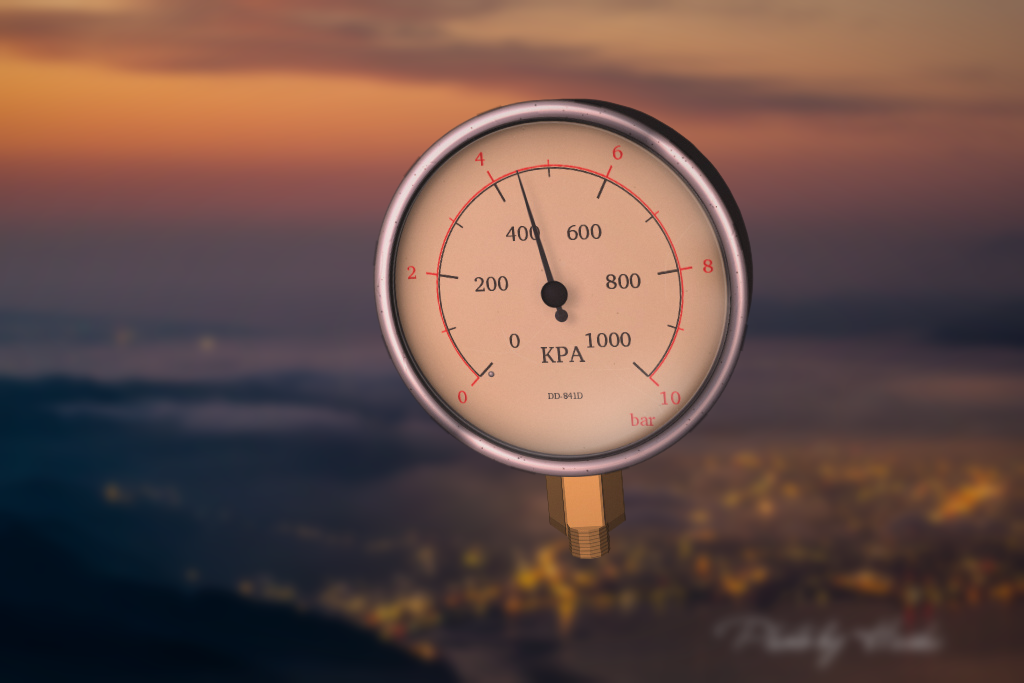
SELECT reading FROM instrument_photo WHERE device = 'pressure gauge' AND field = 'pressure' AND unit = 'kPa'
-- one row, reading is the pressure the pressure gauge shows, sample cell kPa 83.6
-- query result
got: kPa 450
